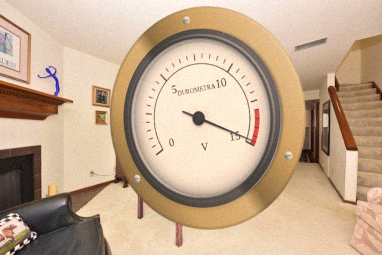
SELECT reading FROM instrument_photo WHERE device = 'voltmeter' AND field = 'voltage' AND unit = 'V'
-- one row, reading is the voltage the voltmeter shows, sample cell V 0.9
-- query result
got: V 14.75
